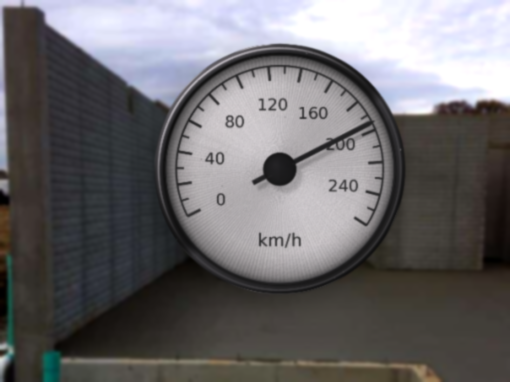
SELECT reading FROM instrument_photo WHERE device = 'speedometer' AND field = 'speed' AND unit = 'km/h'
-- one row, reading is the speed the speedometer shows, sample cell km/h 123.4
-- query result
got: km/h 195
